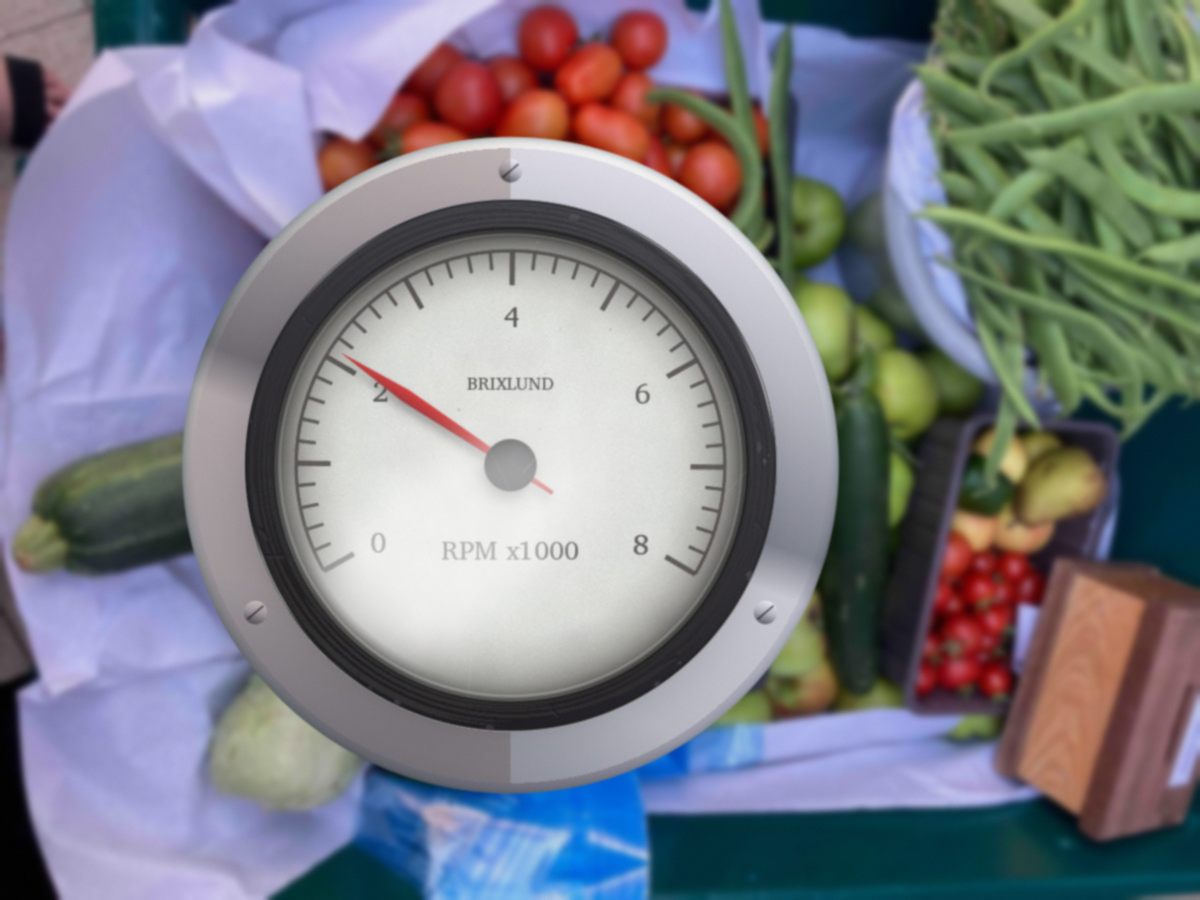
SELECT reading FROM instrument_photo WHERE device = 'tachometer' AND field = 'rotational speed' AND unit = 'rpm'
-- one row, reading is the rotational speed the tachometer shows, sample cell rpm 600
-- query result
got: rpm 2100
